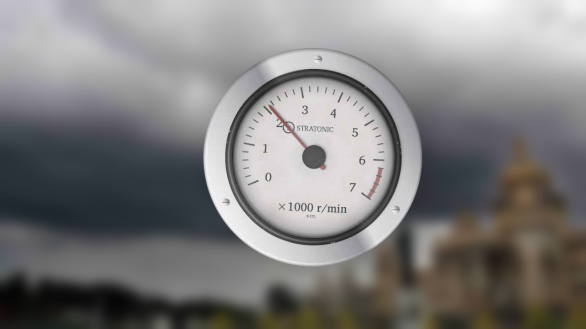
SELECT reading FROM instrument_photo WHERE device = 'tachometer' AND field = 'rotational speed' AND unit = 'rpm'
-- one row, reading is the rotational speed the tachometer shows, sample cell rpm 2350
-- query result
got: rpm 2100
